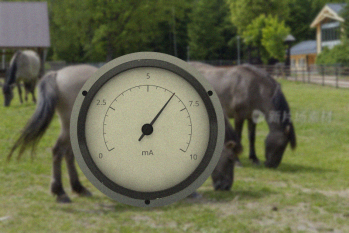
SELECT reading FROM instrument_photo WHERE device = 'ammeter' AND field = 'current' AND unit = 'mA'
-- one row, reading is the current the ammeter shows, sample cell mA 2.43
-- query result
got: mA 6.5
